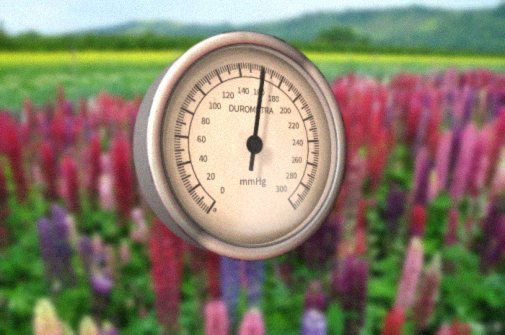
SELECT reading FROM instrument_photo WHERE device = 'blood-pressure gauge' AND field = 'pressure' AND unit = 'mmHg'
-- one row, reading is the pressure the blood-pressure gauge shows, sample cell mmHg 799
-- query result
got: mmHg 160
